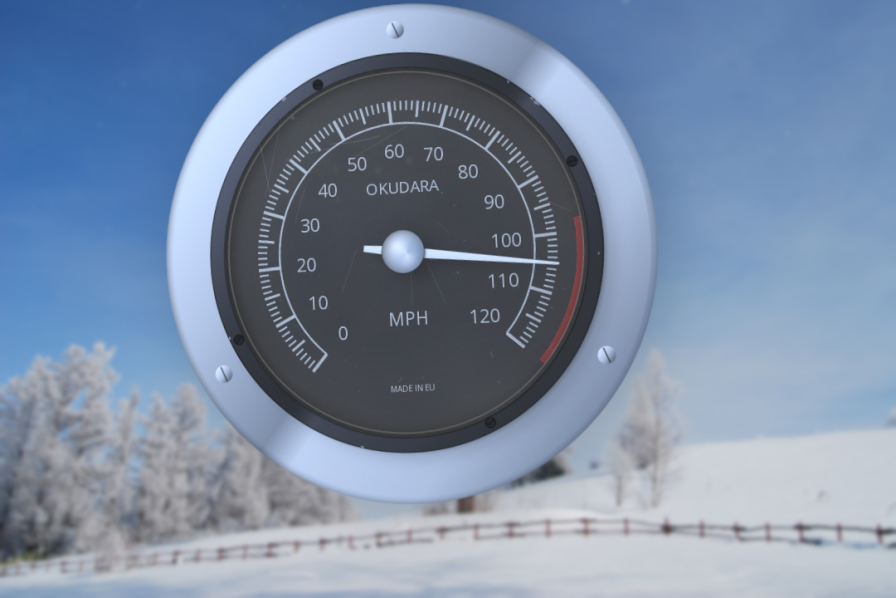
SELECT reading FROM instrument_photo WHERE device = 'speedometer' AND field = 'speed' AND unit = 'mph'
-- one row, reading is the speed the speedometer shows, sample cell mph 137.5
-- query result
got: mph 105
